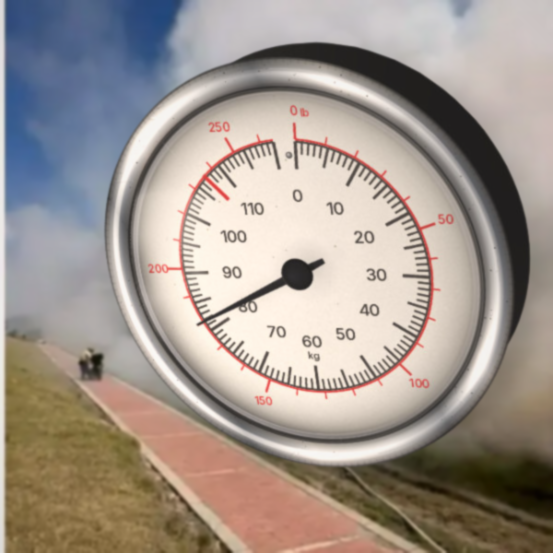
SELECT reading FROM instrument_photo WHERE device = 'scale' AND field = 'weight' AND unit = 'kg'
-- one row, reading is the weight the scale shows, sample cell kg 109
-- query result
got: kg 82
